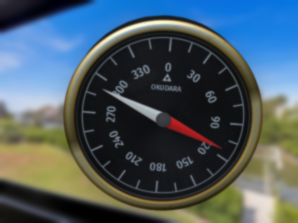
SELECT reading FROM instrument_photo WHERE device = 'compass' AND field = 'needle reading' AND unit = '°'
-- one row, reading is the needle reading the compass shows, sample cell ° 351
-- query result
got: ° 112.5
